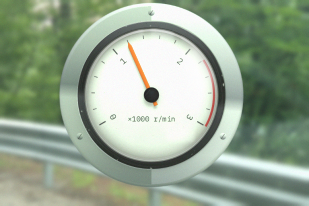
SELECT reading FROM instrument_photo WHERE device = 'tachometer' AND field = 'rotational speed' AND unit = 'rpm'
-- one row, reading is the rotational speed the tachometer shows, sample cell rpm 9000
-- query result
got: rpm 1200
